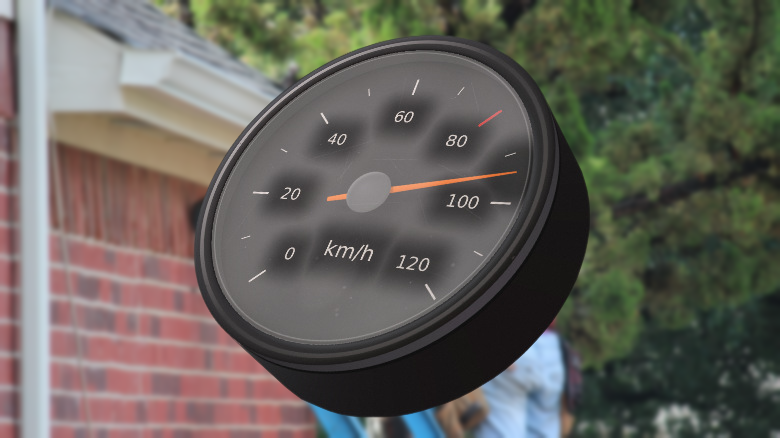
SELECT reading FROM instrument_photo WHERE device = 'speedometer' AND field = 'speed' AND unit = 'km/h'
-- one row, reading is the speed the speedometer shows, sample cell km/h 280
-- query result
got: km/h 95
